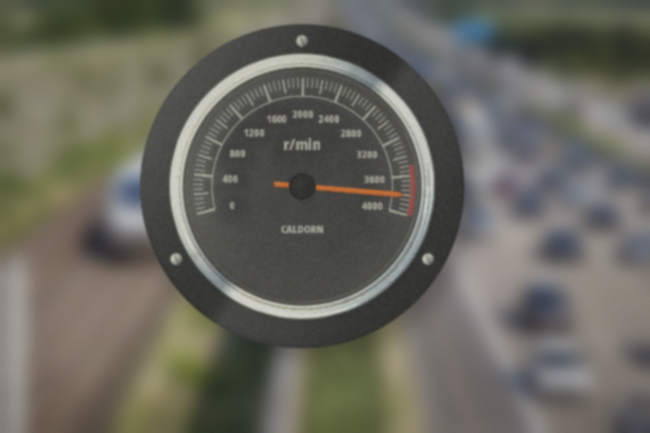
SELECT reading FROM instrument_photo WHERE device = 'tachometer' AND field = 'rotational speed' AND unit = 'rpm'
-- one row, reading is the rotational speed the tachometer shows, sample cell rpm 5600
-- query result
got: rpm 3800
